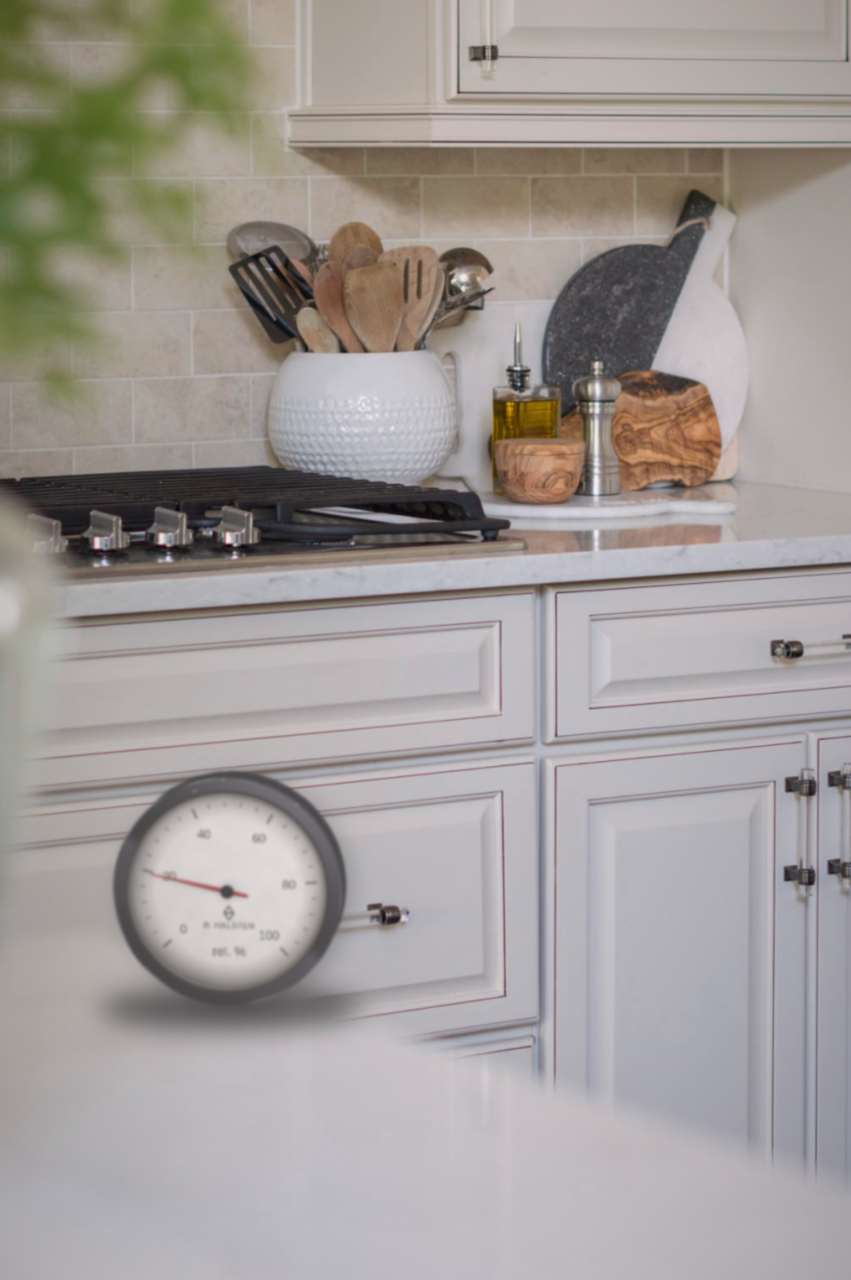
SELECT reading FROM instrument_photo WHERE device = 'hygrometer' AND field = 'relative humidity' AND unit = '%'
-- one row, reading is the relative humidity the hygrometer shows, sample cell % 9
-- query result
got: % 20
